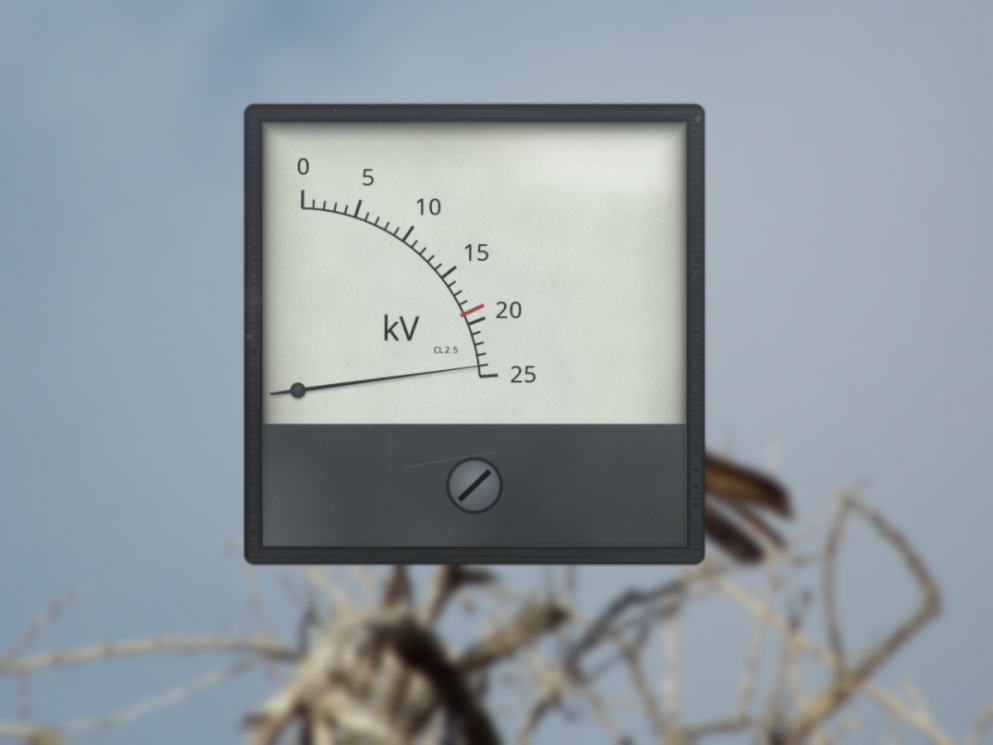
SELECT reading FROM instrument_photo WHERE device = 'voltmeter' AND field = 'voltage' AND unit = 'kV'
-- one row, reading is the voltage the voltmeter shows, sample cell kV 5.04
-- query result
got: kV 24
